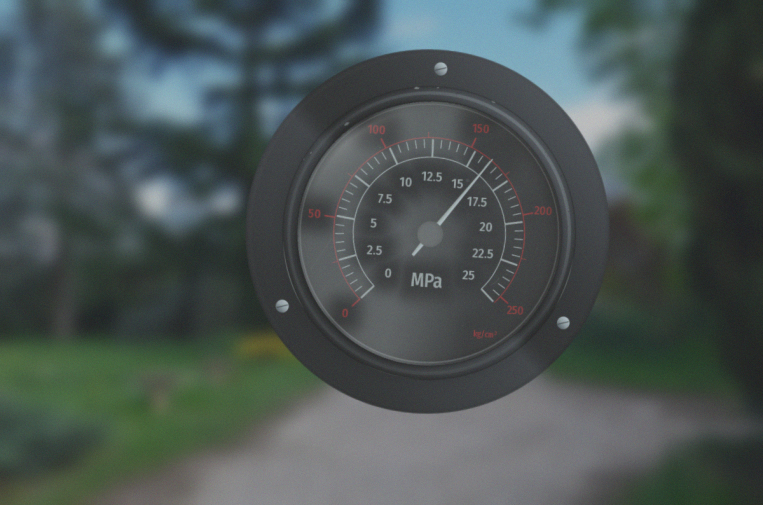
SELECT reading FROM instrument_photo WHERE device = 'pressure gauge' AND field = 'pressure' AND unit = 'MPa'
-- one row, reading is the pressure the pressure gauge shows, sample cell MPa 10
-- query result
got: MPa 16
